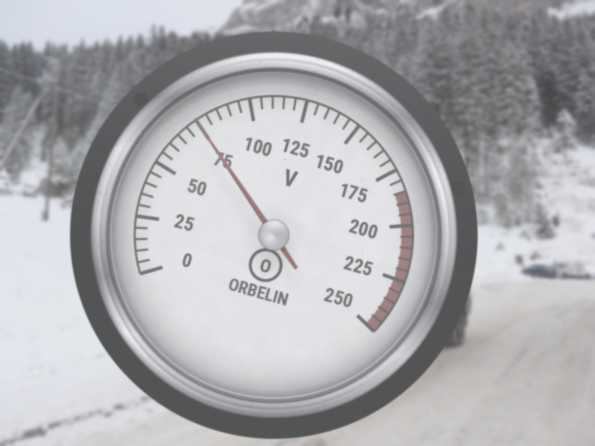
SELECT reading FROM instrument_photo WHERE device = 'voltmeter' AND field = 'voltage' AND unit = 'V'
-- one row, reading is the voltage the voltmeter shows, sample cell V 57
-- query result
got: V 75
